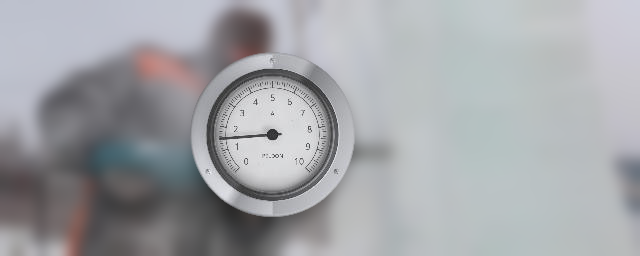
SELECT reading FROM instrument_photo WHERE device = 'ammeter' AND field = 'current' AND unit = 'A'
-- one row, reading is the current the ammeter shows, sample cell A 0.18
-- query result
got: A 1.5
